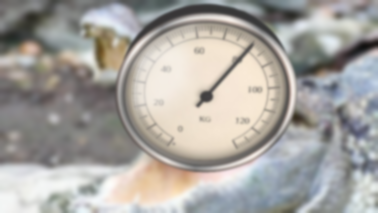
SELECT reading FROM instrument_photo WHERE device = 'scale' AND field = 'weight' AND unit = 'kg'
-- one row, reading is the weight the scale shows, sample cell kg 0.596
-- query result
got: kg 80
